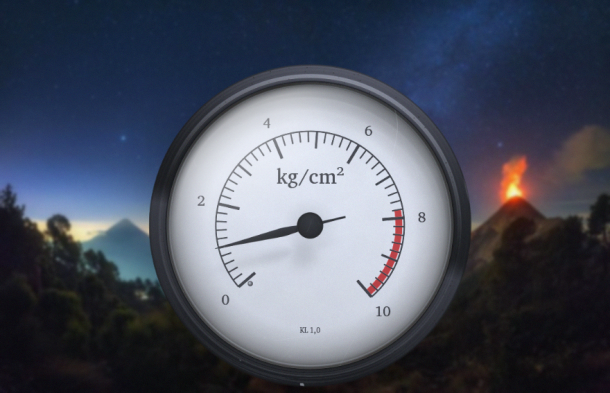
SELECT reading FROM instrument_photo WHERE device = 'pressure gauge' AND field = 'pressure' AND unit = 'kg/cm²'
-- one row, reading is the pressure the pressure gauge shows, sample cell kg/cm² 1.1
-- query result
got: kg/cm² 1
